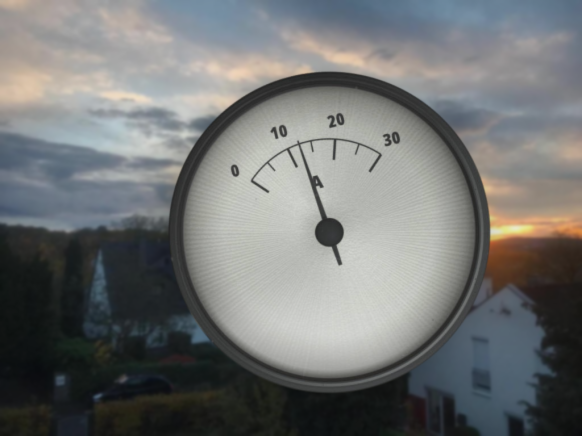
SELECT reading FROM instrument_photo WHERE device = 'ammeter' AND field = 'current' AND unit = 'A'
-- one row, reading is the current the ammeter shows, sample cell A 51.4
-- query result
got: A 12.5
